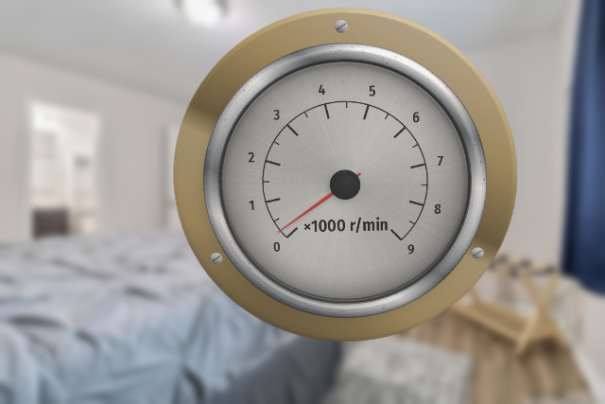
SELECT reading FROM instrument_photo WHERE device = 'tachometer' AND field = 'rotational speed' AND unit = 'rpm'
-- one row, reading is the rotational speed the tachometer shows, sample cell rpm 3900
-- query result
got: rpm 250
